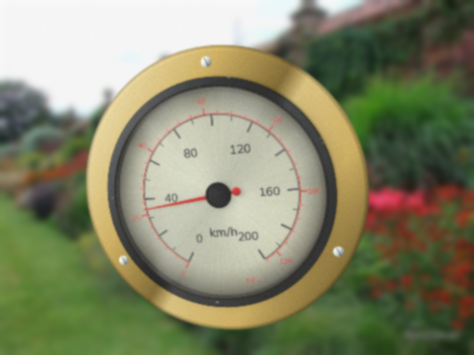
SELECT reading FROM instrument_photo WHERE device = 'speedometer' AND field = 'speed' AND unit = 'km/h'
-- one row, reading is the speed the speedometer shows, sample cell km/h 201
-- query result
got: km/h 35
